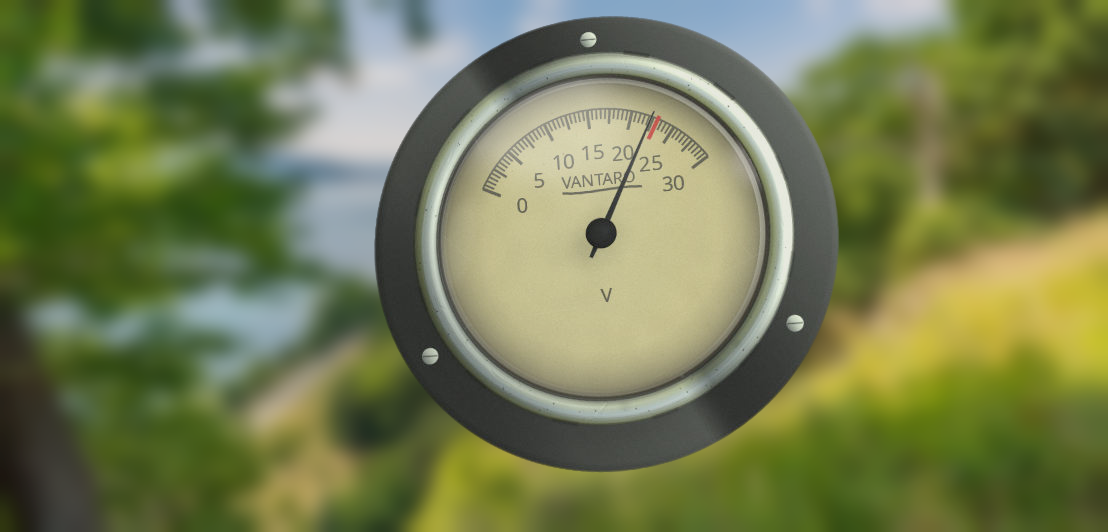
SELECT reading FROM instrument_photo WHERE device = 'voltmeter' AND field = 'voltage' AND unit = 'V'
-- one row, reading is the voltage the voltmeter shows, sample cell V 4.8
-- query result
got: V 22.5
